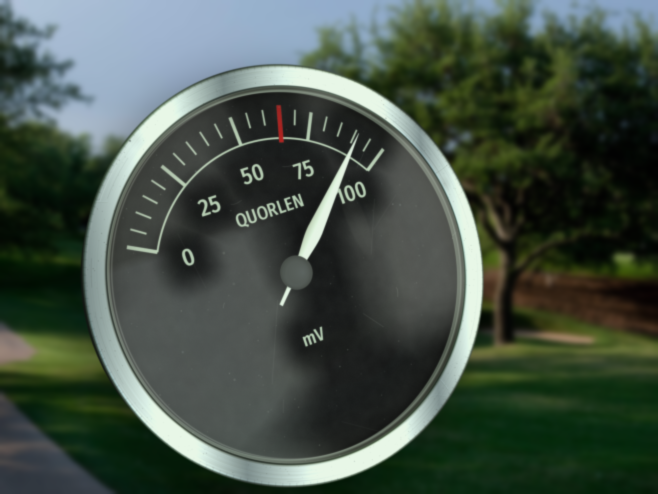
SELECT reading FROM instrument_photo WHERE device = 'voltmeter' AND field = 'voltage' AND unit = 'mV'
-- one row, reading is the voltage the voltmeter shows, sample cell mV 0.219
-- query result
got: mV 90
